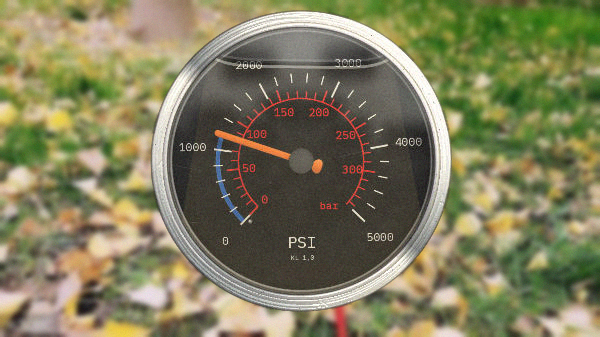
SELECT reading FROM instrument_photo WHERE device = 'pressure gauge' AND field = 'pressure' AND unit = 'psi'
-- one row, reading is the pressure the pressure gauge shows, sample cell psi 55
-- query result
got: psi 1200
